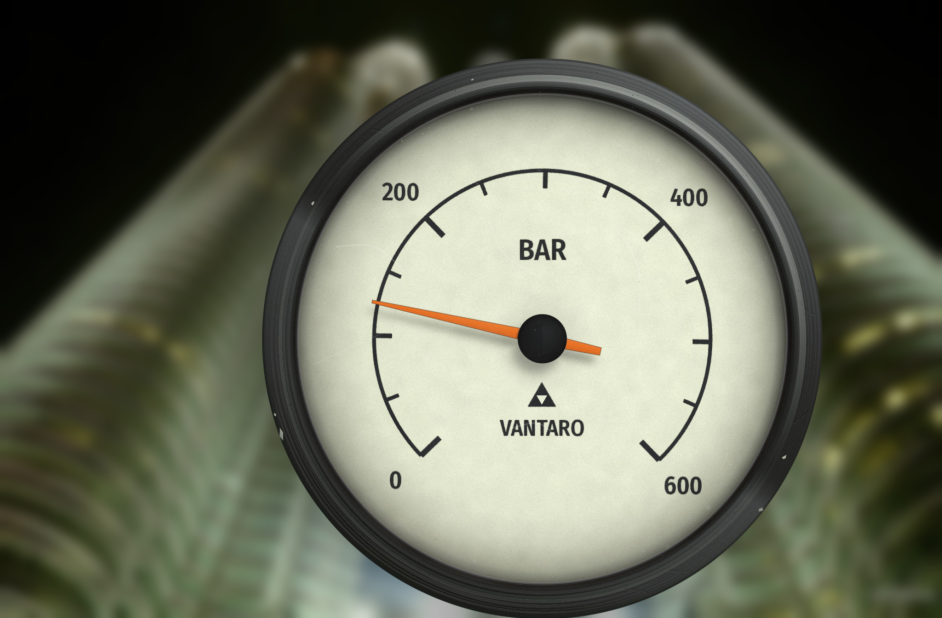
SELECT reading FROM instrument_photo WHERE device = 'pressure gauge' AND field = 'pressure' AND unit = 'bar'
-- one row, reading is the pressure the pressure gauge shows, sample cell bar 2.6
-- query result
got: bar 125
